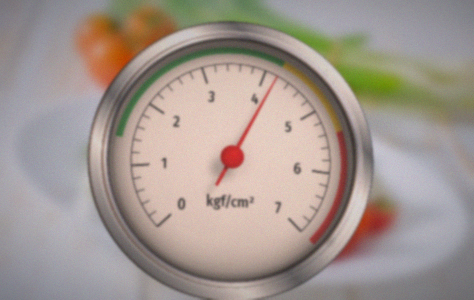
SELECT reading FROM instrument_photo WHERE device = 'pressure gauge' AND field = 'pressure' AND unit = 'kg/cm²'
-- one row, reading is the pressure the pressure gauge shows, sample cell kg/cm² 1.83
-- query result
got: kg/cm² 4.2
